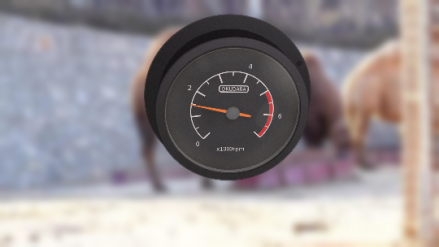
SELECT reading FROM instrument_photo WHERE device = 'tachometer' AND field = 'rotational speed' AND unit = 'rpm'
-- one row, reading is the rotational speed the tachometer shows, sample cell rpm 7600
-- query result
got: rpm 1500
